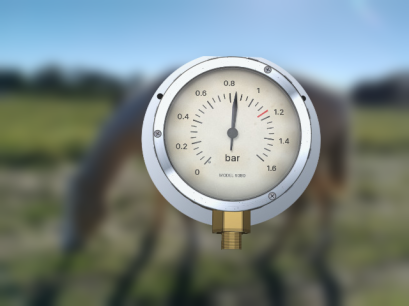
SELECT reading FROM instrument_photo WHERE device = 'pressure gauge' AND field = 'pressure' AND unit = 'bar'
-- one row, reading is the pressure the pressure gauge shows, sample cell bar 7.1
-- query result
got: bar 0.85
